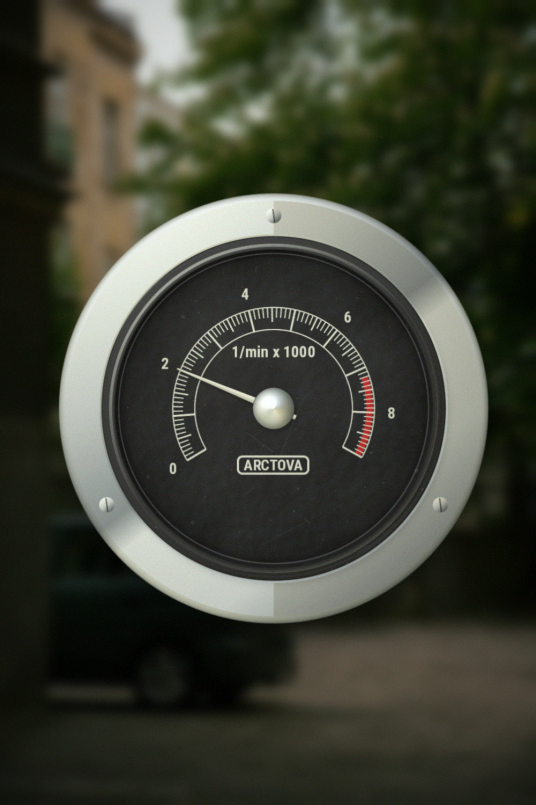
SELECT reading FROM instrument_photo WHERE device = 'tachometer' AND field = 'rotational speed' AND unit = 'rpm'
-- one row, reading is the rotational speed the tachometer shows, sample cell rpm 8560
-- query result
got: rpm 2000
